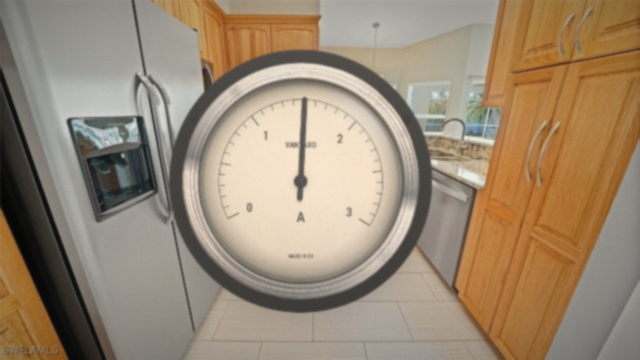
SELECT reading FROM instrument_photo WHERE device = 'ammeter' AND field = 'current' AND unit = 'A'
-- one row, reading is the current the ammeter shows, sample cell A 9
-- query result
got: A 1.5
